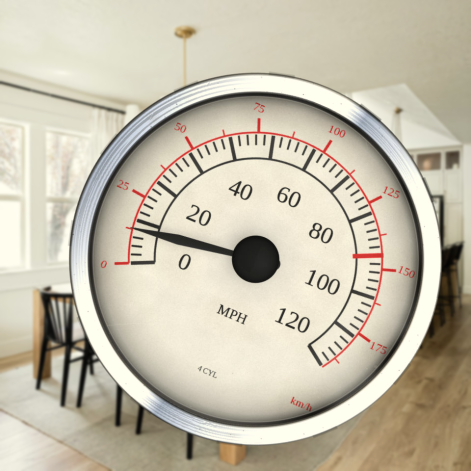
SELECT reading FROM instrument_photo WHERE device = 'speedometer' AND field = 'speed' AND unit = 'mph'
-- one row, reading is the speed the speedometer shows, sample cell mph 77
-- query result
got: mph 8
